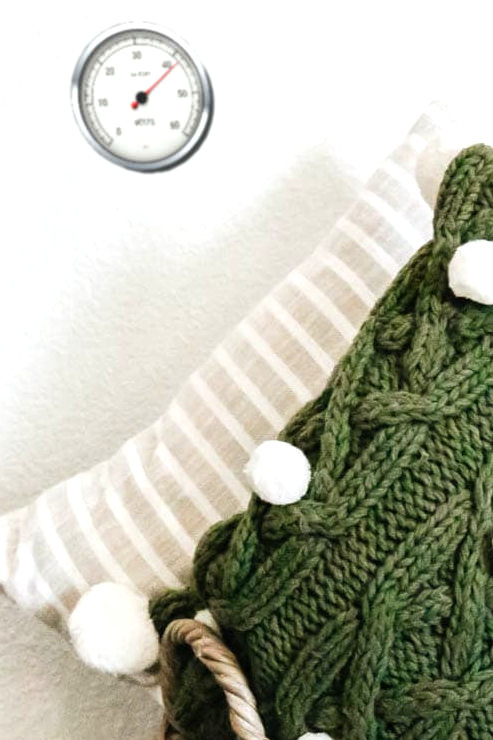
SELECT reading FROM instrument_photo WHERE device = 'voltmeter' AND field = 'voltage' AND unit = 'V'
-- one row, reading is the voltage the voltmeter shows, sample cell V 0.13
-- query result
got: V 42
